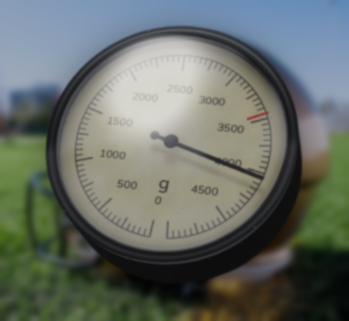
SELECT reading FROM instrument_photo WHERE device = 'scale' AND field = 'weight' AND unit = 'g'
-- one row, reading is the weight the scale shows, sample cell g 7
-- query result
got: g 4050
